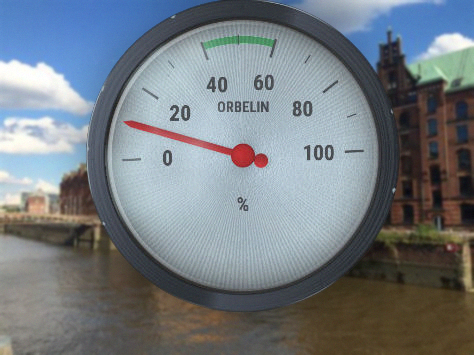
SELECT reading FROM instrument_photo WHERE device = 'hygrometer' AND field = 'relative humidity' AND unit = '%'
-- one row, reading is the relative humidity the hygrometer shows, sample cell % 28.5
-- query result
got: % 10
